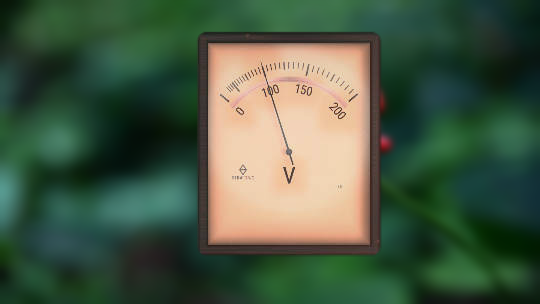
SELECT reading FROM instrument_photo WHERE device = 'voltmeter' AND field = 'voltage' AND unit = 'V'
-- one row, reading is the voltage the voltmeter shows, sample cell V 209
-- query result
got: V 100
